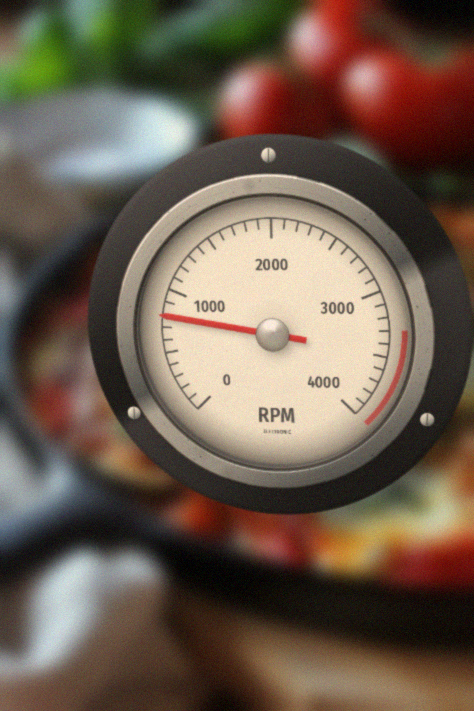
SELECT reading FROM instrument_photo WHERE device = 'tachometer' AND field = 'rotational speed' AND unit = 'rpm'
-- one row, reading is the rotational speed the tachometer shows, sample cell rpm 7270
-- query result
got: rpm 800
